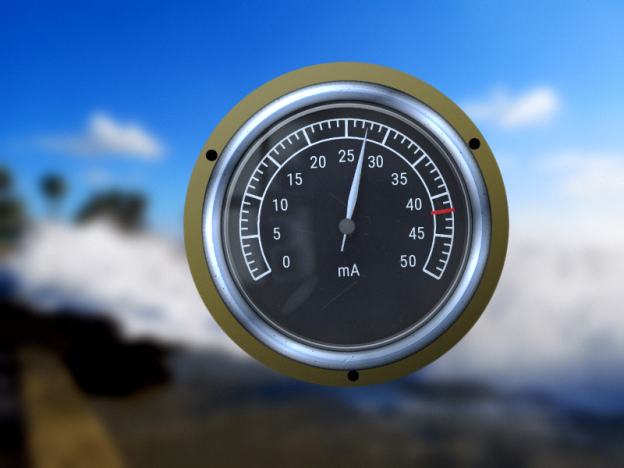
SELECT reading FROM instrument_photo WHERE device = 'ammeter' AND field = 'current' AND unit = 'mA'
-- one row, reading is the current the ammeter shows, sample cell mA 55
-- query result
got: mA 27.5
